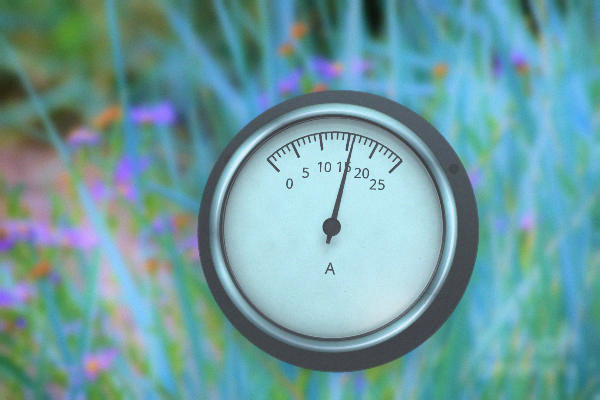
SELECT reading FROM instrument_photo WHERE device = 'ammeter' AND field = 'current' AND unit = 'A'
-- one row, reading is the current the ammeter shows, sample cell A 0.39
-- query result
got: A 16
